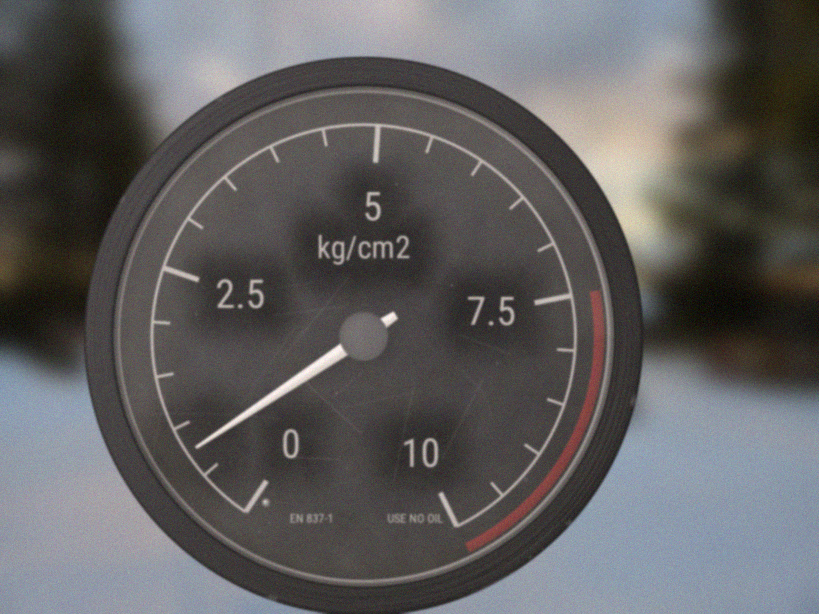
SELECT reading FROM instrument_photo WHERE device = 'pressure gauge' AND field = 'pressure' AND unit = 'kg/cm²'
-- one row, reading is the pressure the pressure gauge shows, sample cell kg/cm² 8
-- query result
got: kg/cm² 0.75
